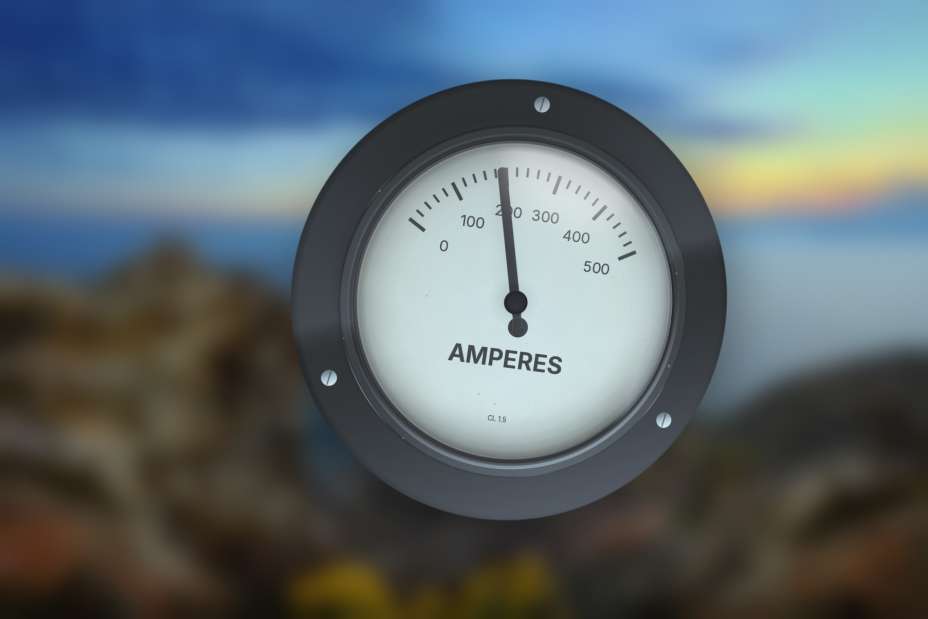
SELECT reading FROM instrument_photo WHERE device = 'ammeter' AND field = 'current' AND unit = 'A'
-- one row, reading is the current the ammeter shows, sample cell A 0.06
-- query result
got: A 190
